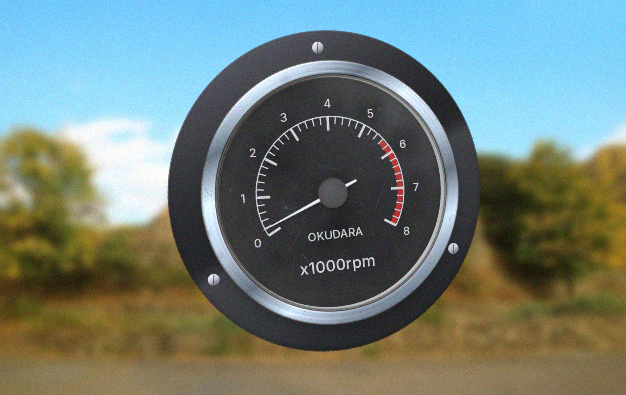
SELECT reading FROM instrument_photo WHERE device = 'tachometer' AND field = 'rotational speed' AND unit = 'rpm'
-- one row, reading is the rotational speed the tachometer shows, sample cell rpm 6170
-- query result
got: rpm 200
